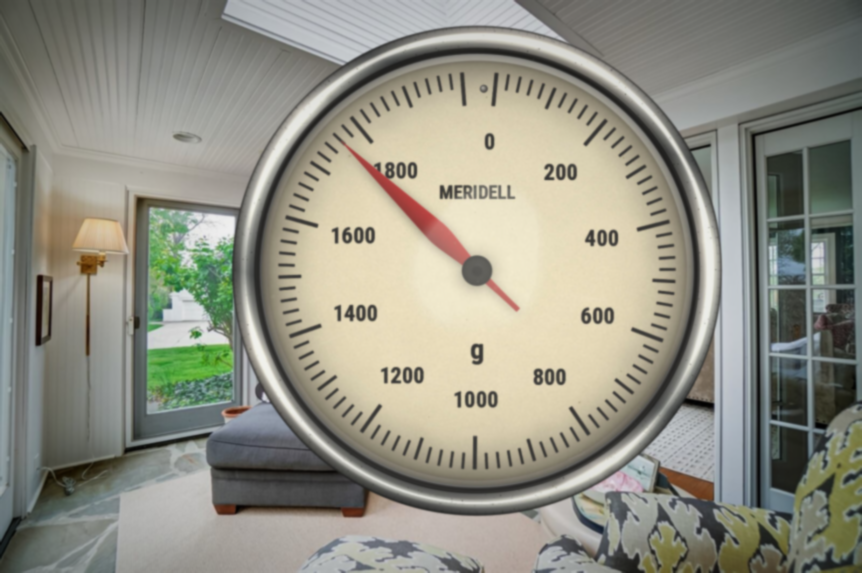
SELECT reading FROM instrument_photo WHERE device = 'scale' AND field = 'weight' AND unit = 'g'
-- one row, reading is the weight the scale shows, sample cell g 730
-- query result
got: g 1760
